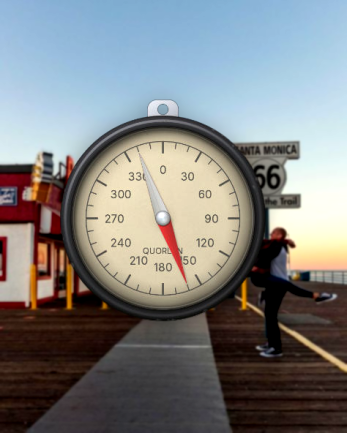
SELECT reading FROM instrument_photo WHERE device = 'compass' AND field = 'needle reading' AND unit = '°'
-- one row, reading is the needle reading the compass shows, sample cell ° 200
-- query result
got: ° 160
